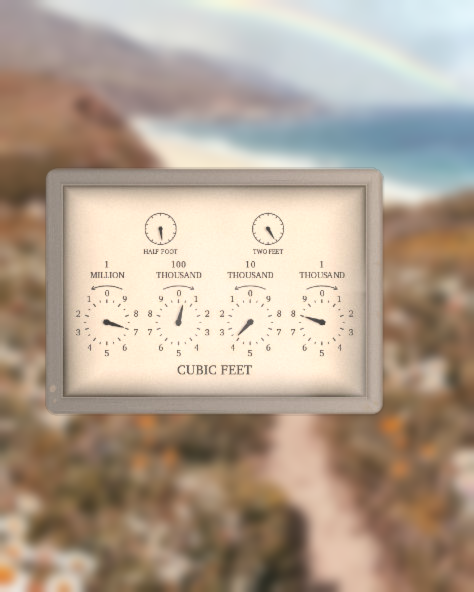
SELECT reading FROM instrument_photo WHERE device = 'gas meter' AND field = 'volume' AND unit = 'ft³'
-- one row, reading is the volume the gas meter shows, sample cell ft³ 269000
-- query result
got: ft³ 703800
